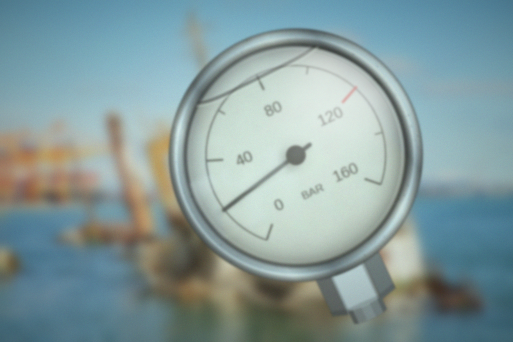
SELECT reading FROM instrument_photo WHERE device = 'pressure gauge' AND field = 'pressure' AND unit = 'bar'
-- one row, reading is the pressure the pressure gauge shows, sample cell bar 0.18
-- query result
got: bar 20
